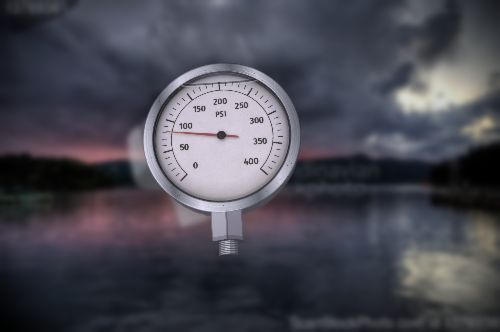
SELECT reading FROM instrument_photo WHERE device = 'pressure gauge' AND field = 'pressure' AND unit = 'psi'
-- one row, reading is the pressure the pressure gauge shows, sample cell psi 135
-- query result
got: psi 80
